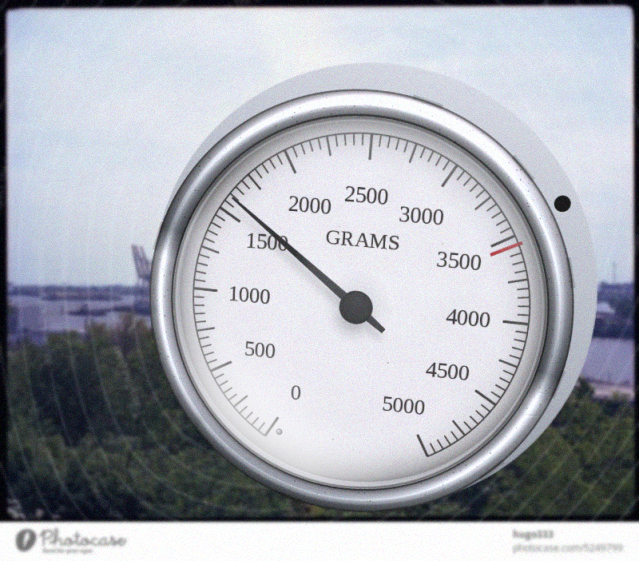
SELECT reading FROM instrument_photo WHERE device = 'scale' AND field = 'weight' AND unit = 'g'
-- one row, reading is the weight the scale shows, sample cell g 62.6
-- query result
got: g 1600
